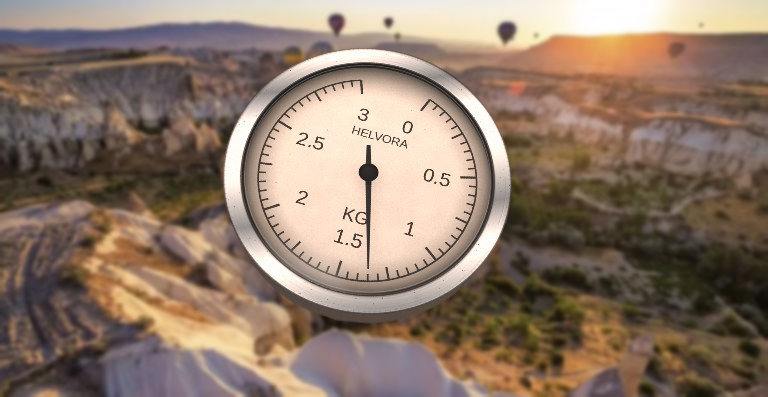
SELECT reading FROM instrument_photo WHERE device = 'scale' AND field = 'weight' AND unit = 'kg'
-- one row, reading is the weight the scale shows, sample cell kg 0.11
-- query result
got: kg 1.35
